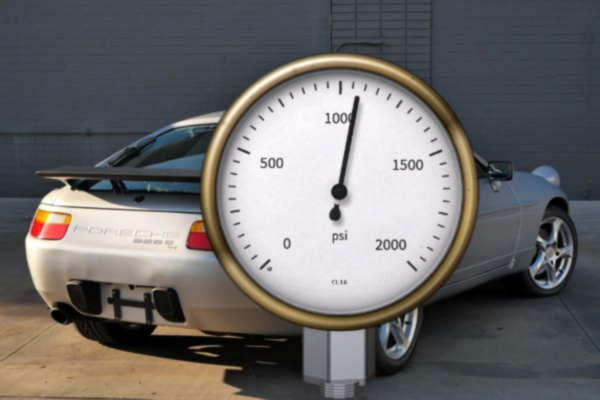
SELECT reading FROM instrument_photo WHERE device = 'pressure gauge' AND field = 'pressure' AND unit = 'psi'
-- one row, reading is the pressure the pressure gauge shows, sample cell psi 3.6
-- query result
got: psi 1075
